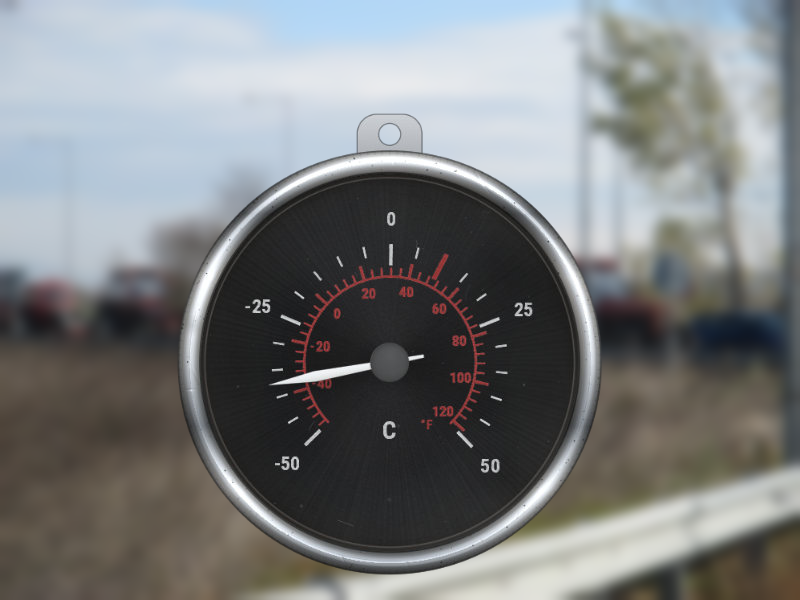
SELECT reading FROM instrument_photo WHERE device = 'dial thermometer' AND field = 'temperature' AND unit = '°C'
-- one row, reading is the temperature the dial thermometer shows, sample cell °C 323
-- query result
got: °C -37.5
